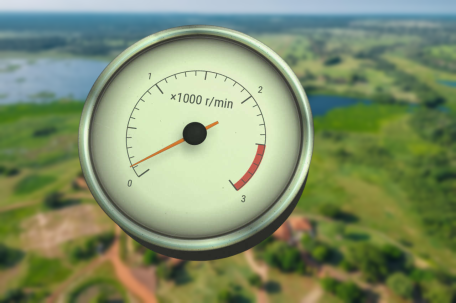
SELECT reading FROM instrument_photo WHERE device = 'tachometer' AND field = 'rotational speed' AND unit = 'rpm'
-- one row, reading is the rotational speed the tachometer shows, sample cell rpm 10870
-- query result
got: rpm 100
